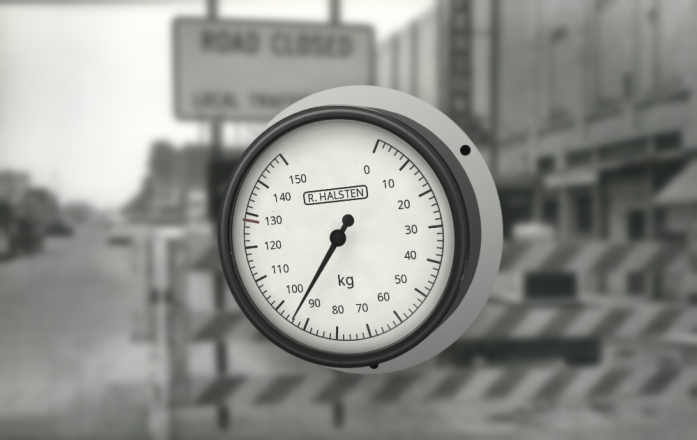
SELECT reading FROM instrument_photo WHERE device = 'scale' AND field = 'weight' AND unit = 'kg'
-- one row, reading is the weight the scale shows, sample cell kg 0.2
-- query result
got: kg 94
